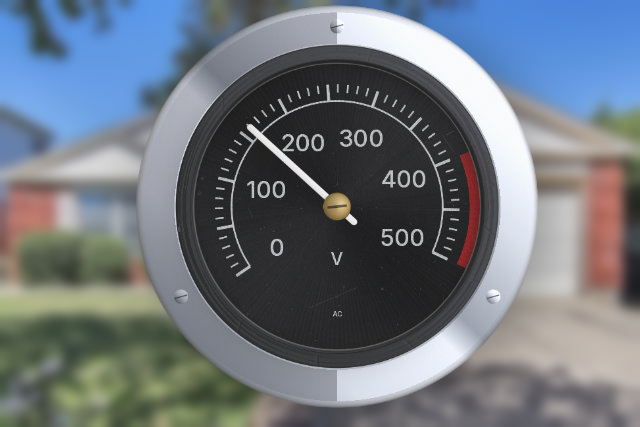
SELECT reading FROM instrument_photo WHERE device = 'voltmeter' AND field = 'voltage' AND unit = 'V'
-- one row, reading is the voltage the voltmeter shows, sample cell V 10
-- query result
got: V 160
